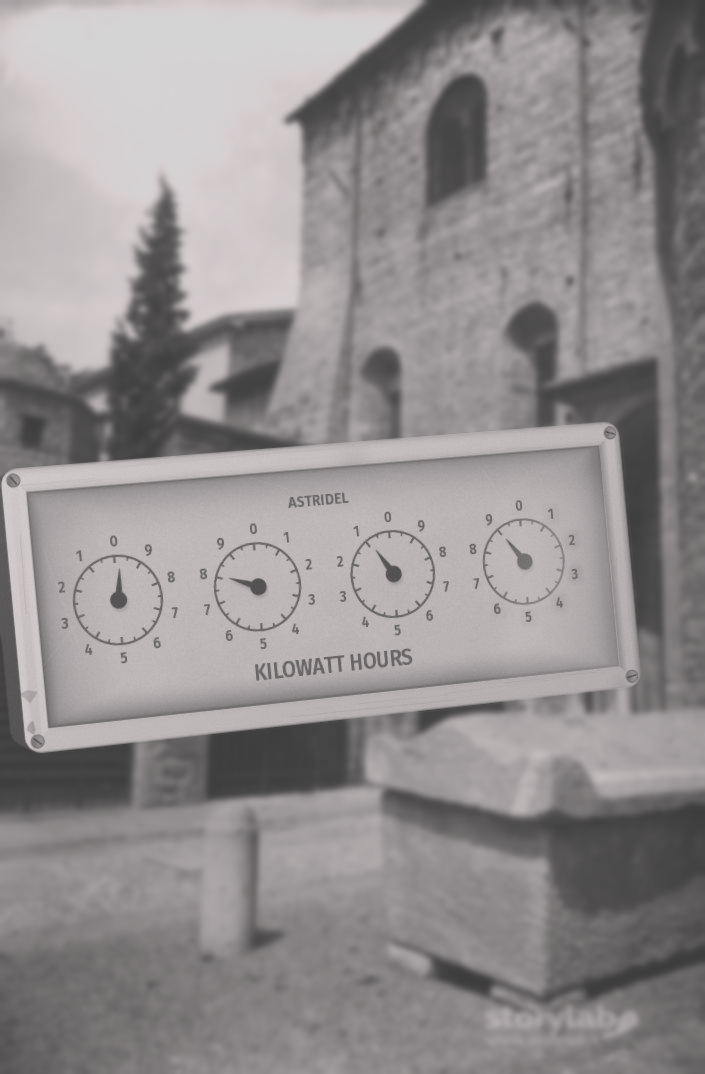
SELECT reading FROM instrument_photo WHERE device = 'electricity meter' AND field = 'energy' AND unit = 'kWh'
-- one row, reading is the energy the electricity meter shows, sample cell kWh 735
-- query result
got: kWh 9809
